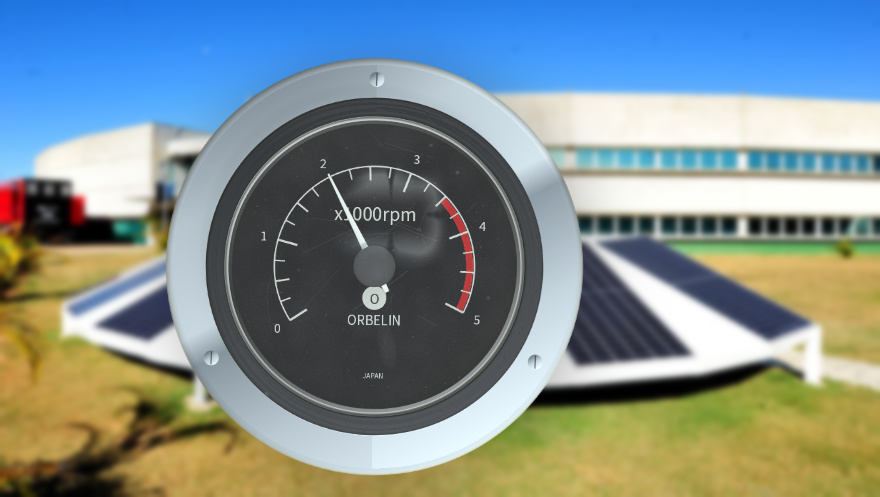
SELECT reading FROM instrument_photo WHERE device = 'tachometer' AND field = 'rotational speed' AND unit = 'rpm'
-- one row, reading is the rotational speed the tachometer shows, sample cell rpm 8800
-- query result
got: rpm 2000
